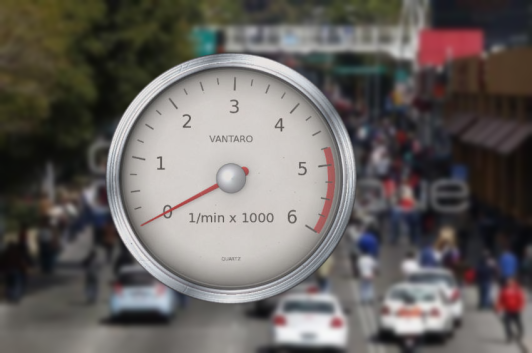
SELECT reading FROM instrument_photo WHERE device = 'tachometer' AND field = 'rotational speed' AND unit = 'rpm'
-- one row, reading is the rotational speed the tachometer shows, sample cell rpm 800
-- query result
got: rpm 0
